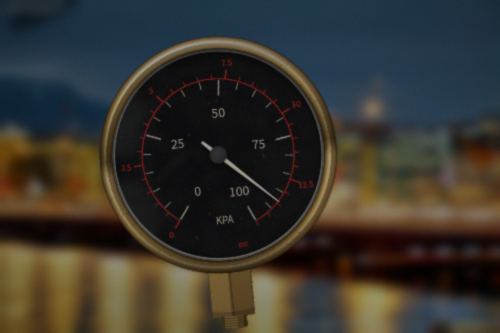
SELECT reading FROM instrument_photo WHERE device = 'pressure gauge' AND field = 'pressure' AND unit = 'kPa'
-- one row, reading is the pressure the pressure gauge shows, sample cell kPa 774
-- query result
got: kPa 92.5
